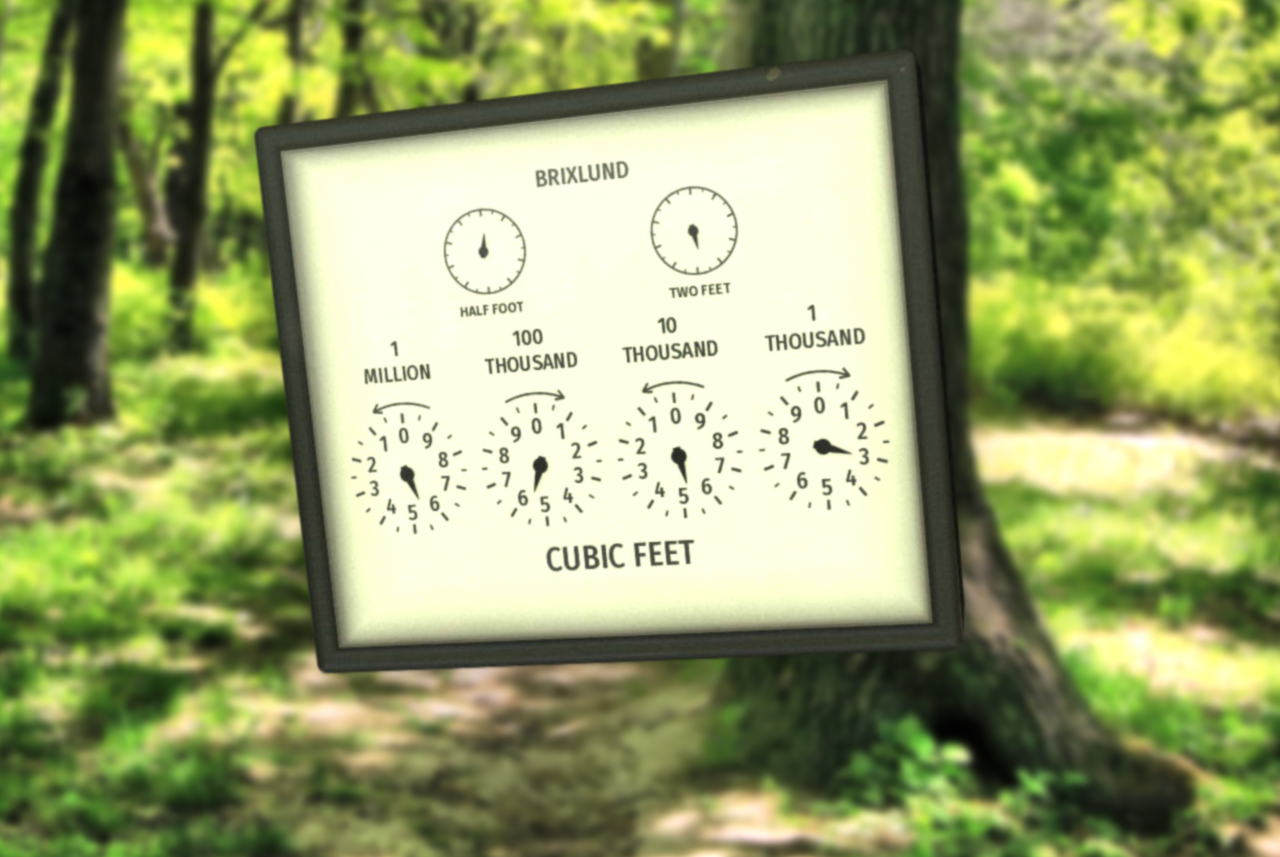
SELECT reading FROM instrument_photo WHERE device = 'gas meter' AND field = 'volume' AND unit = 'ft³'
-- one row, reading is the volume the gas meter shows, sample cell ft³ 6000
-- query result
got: ft³ 555300
